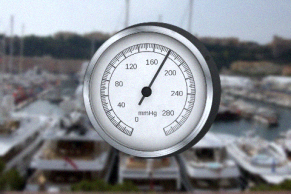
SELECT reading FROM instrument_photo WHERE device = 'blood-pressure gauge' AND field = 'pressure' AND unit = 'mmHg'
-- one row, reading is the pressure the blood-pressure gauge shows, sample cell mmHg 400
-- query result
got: mmHg 180
